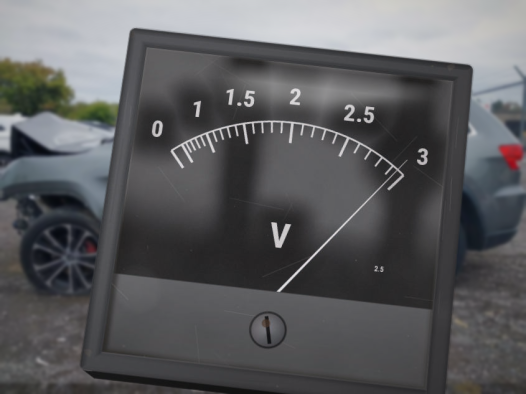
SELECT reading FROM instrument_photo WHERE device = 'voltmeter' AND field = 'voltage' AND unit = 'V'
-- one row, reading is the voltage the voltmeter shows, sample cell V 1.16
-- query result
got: V 2.95
